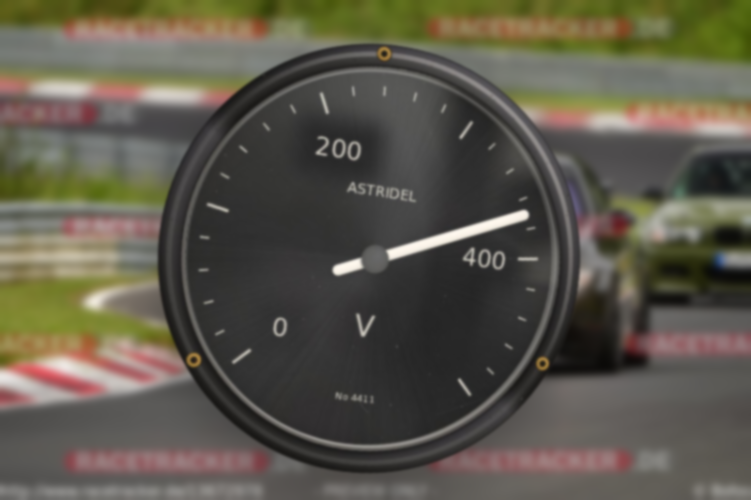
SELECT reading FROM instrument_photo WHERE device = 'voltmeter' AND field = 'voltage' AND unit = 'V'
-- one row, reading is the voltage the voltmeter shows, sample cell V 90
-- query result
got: V 370
